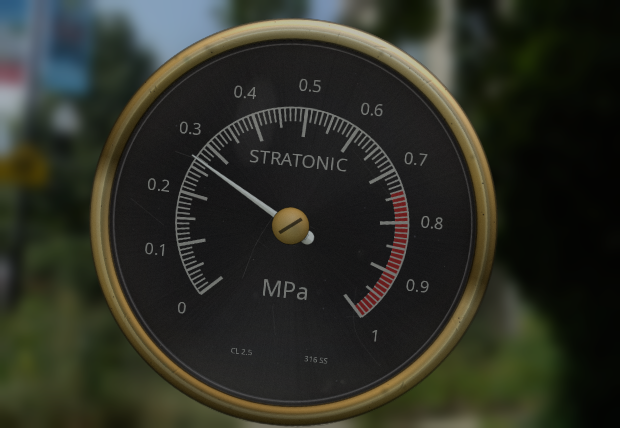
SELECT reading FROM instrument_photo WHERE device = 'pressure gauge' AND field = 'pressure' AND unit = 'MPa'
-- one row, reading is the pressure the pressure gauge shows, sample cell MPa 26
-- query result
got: MPa 0.27
